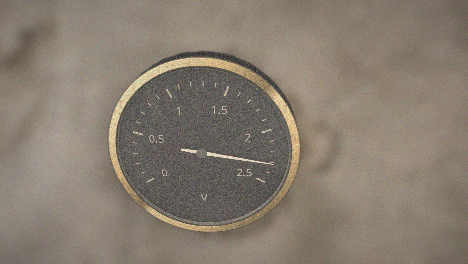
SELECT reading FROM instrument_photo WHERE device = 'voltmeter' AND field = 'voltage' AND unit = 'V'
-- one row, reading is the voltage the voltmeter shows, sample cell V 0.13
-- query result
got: V 2.3
